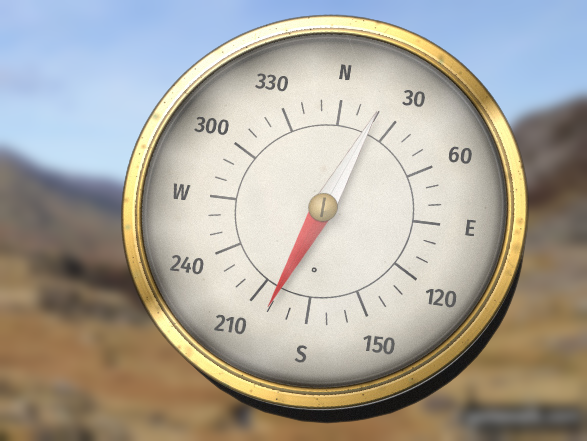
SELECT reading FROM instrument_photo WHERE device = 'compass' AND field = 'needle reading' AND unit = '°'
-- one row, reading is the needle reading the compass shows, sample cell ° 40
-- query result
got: ° 200
